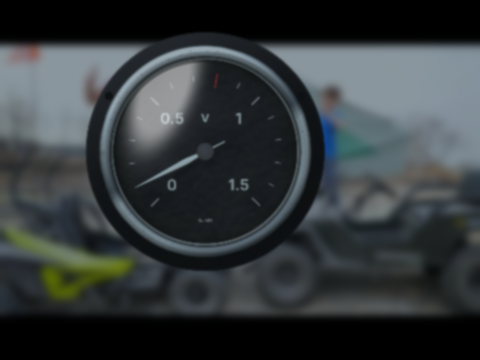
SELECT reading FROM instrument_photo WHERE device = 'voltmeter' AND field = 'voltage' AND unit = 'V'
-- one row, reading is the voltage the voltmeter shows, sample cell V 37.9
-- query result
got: V 0.1
